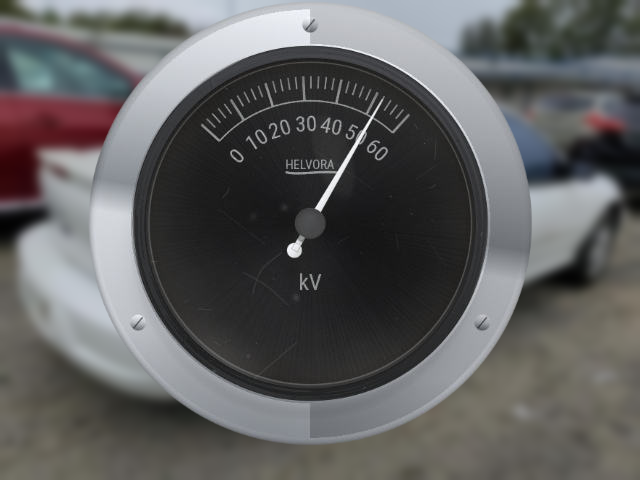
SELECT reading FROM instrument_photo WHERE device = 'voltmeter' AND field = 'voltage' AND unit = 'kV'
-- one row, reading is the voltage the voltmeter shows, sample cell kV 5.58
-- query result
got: kV 52
